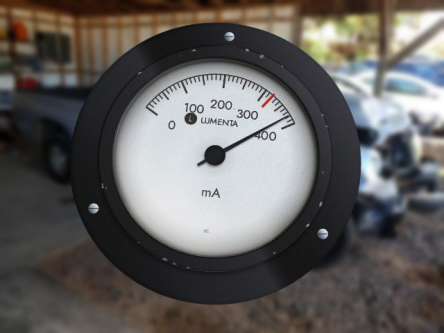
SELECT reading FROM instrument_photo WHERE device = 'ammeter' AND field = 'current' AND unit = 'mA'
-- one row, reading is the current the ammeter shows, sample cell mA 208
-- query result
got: mA 380
